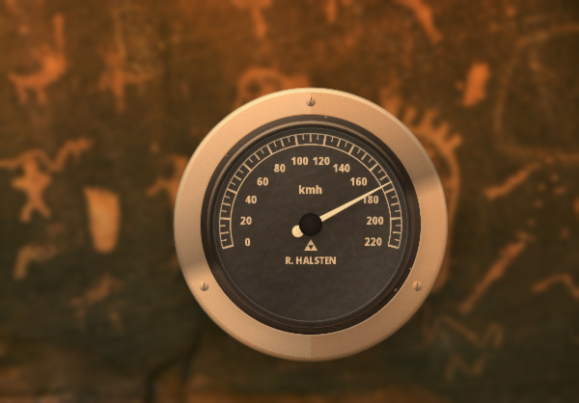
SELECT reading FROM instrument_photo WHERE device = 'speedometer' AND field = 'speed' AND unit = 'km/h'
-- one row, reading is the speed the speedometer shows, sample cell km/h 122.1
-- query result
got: km/h 175
